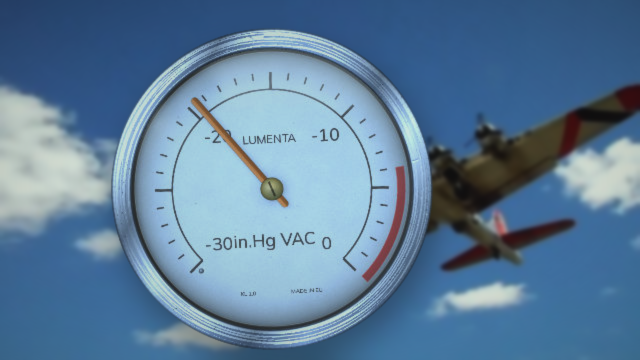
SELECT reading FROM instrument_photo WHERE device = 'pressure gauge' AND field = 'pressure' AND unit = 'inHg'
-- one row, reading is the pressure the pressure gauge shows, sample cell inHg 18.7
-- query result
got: inHg -19.5
